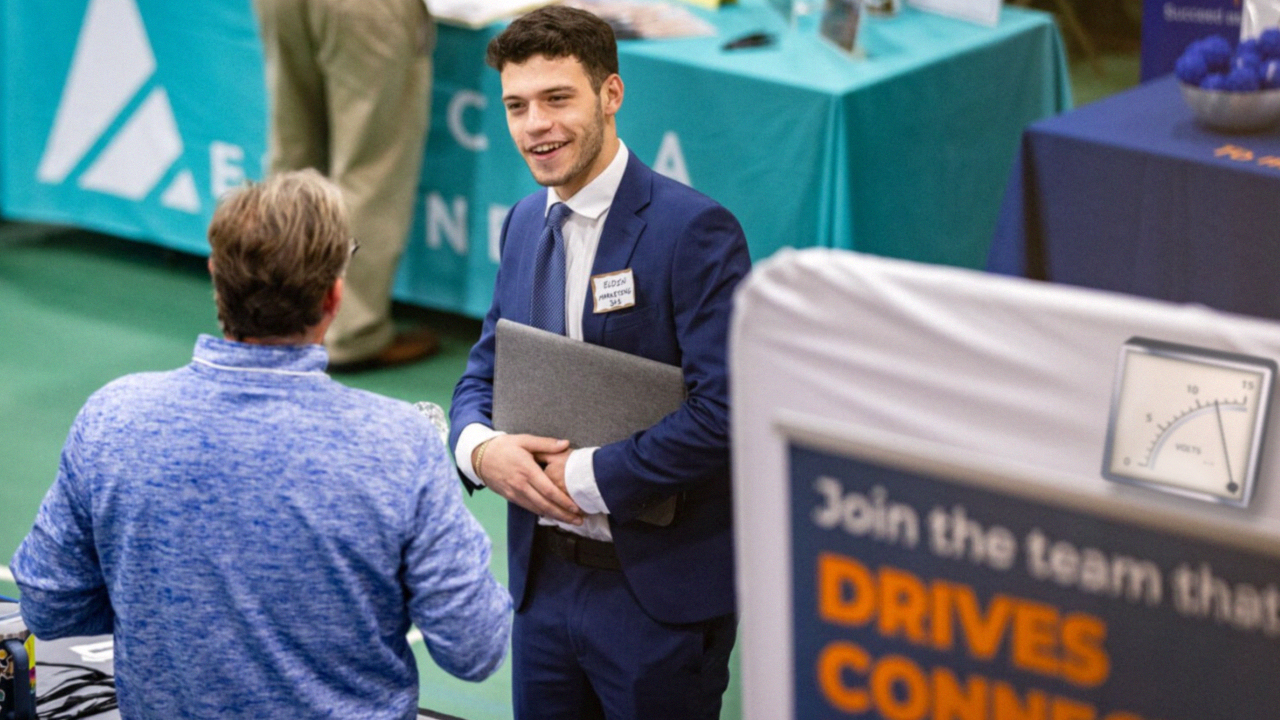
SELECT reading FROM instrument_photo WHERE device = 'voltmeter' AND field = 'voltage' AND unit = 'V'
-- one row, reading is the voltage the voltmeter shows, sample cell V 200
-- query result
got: V 12
